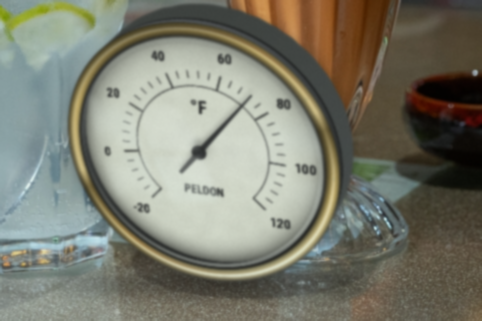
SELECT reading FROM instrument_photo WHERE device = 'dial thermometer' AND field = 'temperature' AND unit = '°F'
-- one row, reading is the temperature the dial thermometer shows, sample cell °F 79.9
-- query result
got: °F 72
